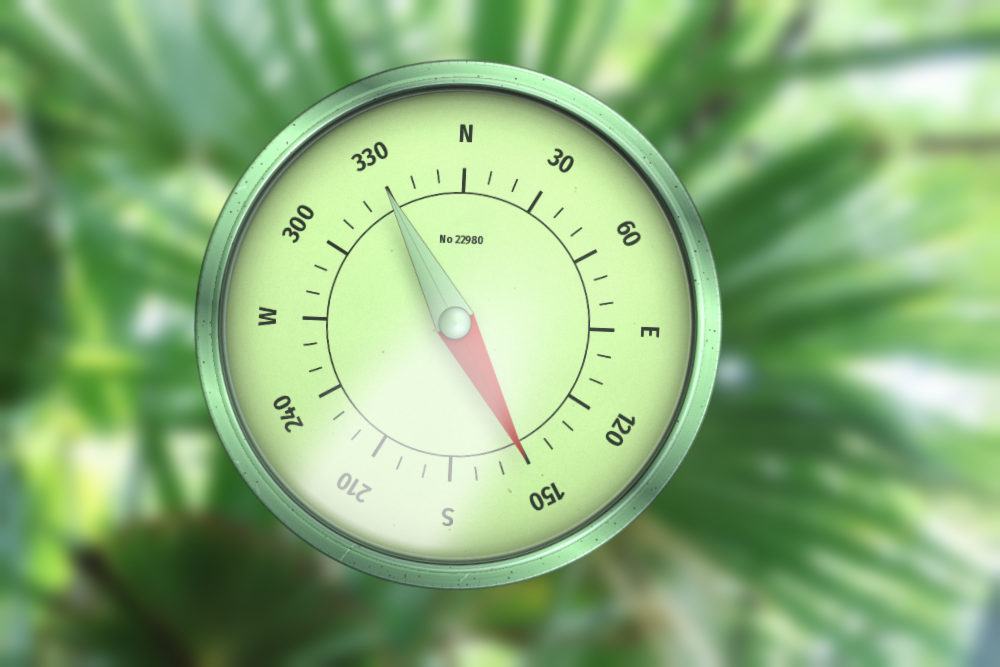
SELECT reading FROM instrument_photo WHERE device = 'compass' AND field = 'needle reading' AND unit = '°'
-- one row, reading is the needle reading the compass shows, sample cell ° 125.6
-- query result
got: ° 150
